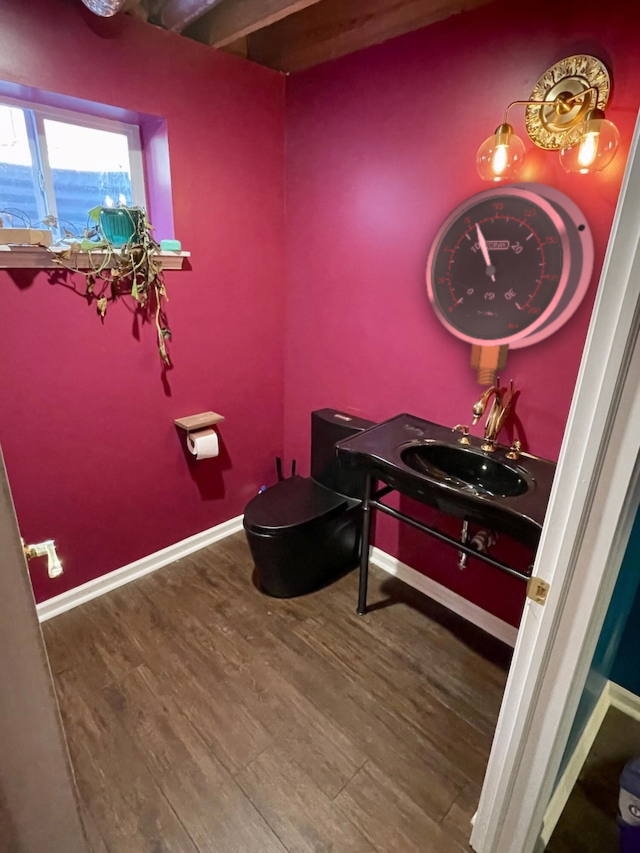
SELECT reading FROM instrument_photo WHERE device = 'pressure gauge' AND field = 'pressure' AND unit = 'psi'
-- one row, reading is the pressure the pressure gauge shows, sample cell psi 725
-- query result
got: psi 12
